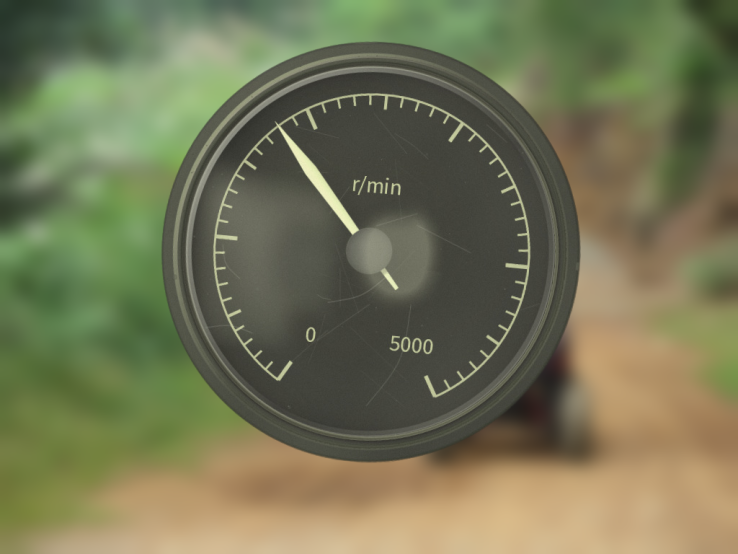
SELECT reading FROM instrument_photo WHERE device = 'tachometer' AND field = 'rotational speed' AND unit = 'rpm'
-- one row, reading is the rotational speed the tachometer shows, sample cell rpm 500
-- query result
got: rpm 1800
